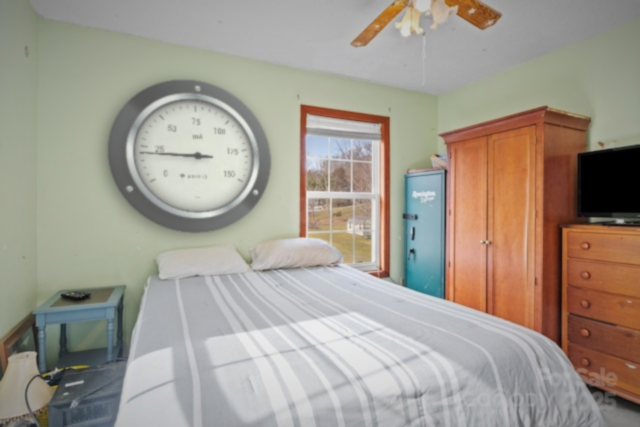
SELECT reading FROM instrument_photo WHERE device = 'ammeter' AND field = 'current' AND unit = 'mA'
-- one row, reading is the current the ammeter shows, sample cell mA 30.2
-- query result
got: mA 20
